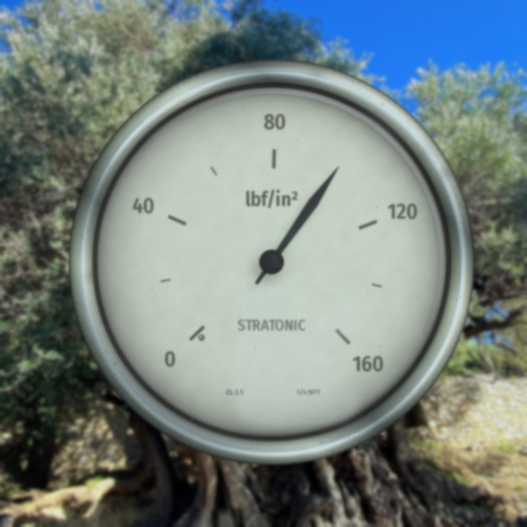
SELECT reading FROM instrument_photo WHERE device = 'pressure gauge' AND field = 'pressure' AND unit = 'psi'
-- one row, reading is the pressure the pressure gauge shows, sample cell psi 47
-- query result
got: psi 100
